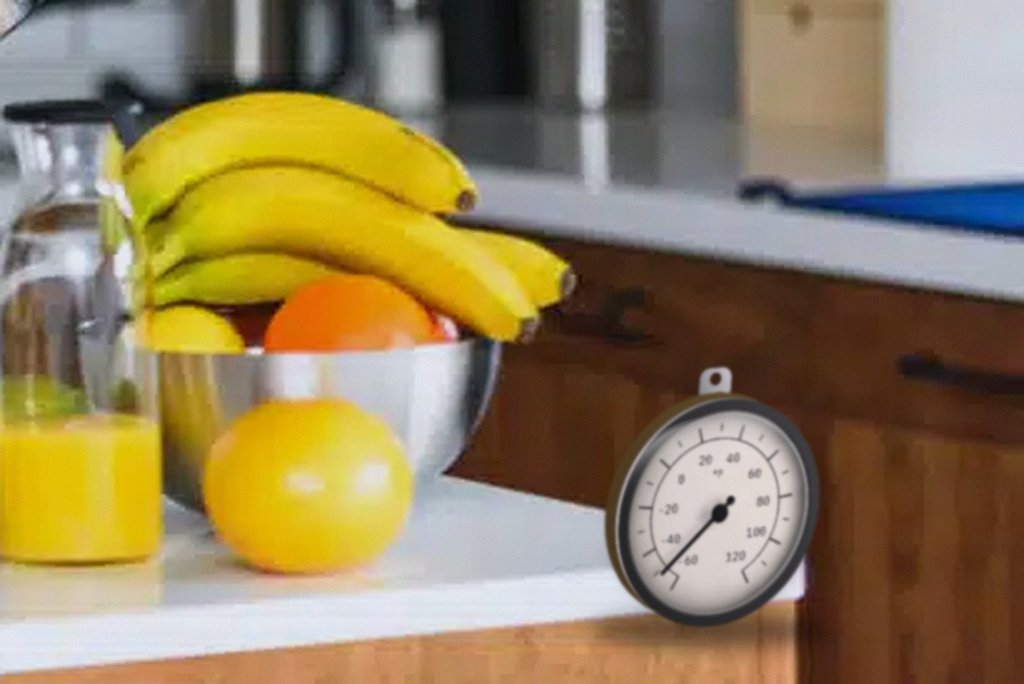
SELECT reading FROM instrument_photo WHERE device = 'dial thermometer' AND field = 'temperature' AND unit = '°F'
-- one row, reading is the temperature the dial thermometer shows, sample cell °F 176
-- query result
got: °F -50
